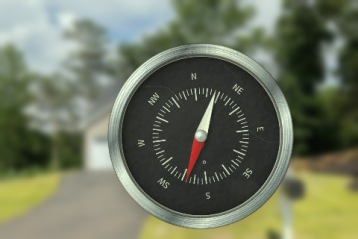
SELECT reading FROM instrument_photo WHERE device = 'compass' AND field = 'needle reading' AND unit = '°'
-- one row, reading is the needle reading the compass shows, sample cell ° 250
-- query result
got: ° 205
